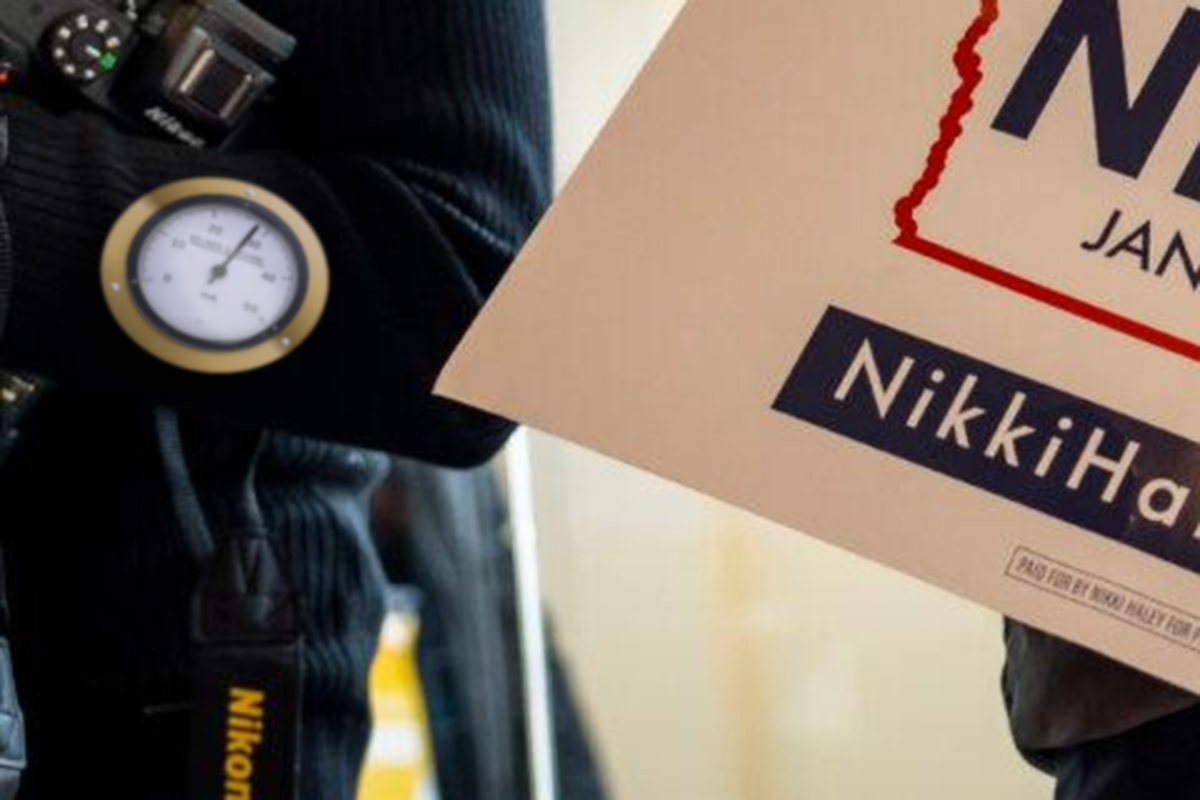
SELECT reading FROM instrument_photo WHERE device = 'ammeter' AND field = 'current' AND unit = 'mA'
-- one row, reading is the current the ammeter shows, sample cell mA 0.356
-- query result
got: mA 28
